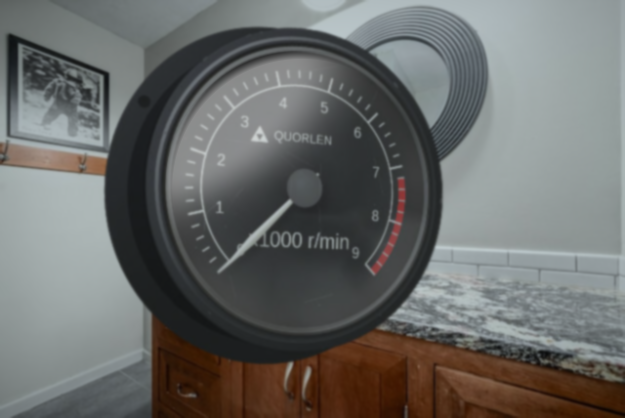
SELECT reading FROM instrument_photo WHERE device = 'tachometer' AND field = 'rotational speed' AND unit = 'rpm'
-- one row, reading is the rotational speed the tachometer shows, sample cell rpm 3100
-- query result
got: rpm 0
